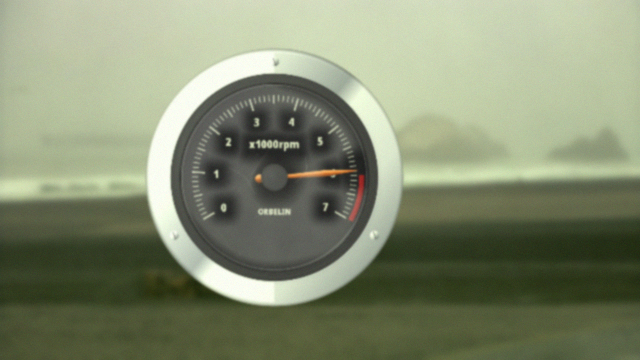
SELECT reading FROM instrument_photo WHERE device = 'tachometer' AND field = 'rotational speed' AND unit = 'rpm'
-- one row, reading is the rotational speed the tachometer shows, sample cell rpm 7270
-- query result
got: rpm 6000
